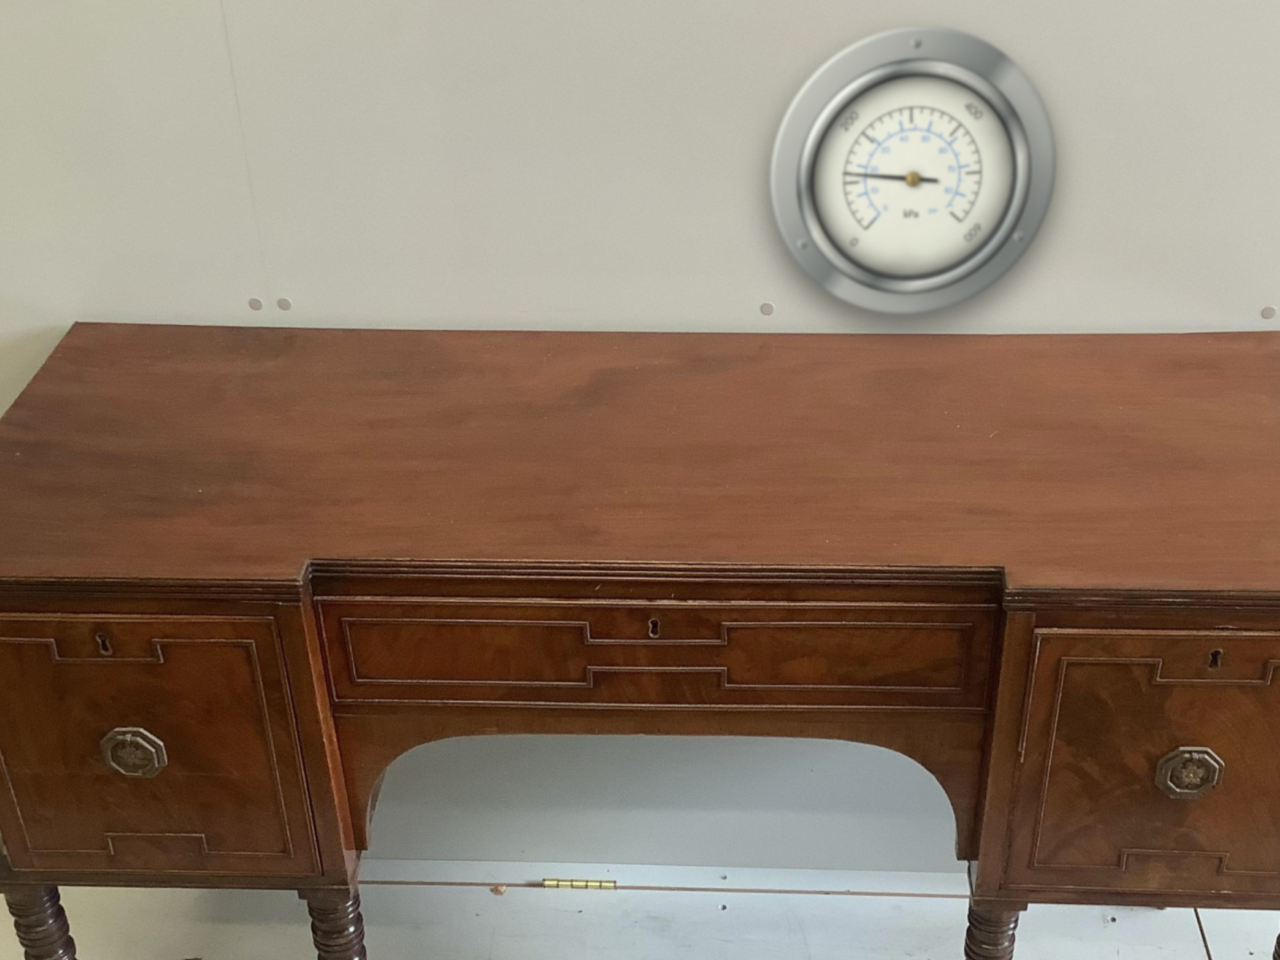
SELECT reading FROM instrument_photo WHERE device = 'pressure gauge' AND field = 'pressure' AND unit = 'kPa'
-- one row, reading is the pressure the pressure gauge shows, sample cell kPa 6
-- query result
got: kPa 120
